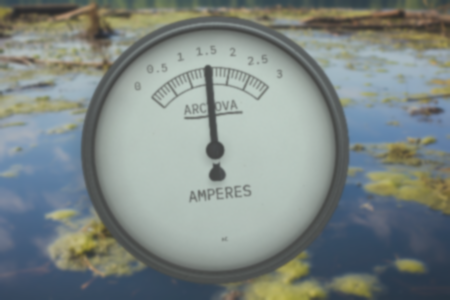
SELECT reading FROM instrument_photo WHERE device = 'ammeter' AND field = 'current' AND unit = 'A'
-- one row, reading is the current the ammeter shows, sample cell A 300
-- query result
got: A 1.5
